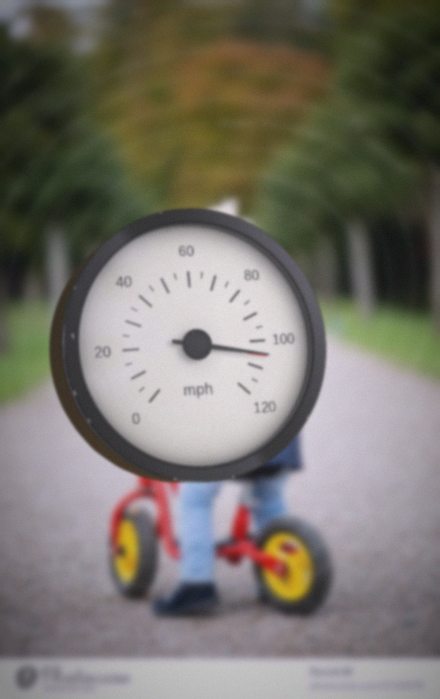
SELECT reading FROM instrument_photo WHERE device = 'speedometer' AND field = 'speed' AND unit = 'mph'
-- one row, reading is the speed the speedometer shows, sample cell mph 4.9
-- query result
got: mph 105
